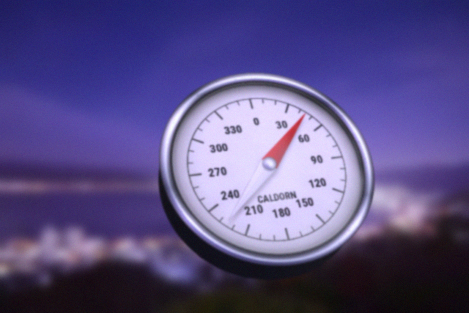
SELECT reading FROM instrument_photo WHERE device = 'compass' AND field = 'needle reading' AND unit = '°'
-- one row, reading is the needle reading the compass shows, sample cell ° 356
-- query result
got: ° 45
